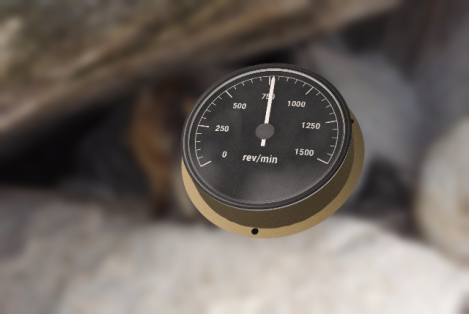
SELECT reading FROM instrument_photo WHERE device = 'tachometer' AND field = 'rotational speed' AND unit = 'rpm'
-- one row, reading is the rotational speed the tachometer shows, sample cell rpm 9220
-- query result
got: rpm 775
